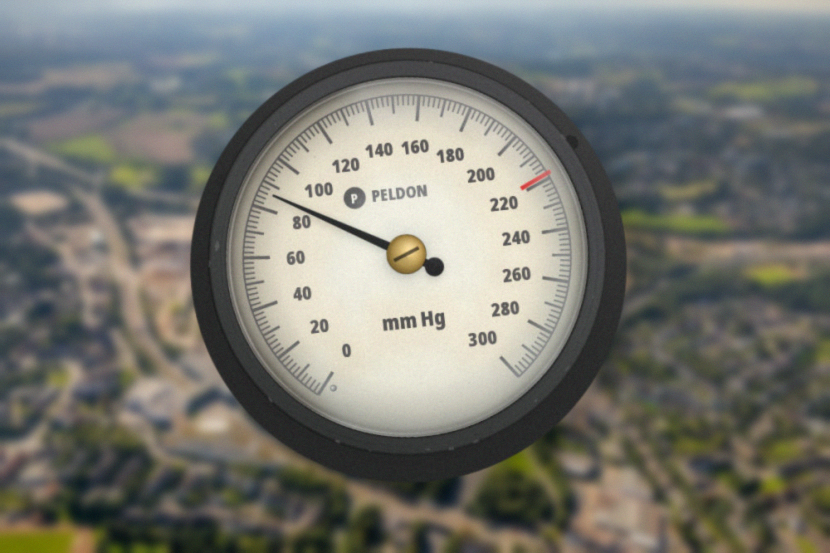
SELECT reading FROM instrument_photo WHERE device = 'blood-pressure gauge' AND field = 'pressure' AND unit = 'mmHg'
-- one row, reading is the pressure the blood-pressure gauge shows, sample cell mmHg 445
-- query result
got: mmHg 86
